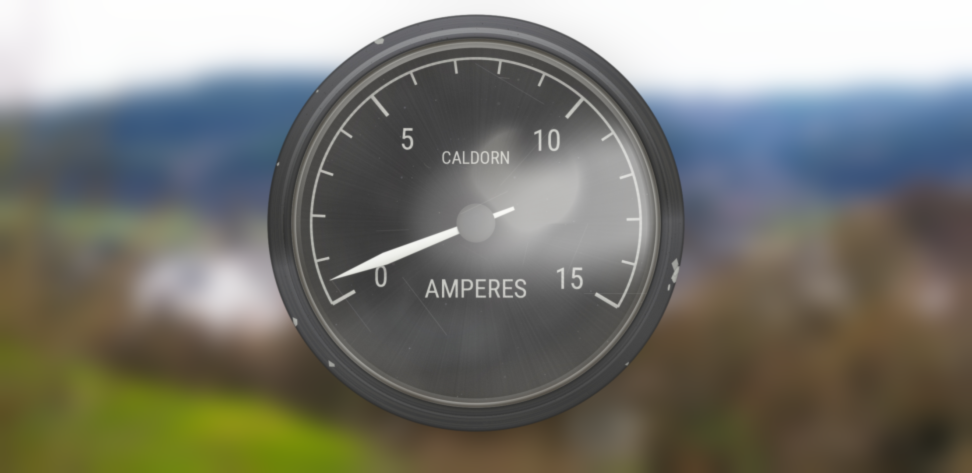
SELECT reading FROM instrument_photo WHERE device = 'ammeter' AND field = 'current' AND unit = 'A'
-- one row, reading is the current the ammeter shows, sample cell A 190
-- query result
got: A 0.5
